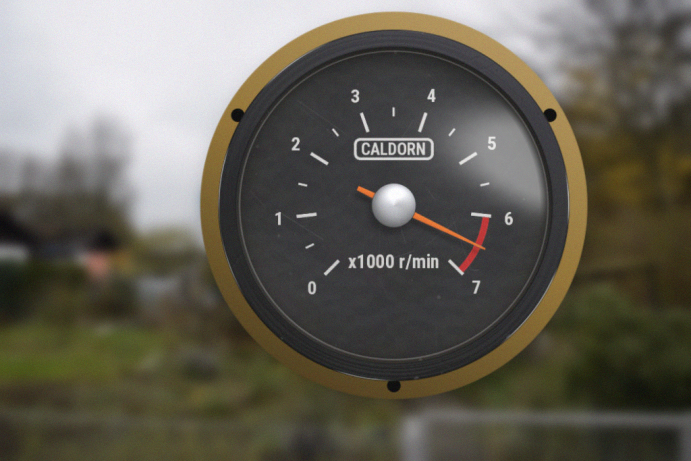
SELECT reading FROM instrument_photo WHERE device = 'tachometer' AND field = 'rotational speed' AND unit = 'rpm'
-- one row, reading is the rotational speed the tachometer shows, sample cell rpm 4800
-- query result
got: rpm 6500
